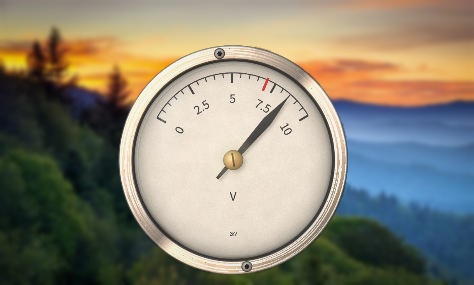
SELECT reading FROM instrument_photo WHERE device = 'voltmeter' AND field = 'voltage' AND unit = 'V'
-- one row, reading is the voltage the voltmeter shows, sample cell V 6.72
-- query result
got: V 8.5
